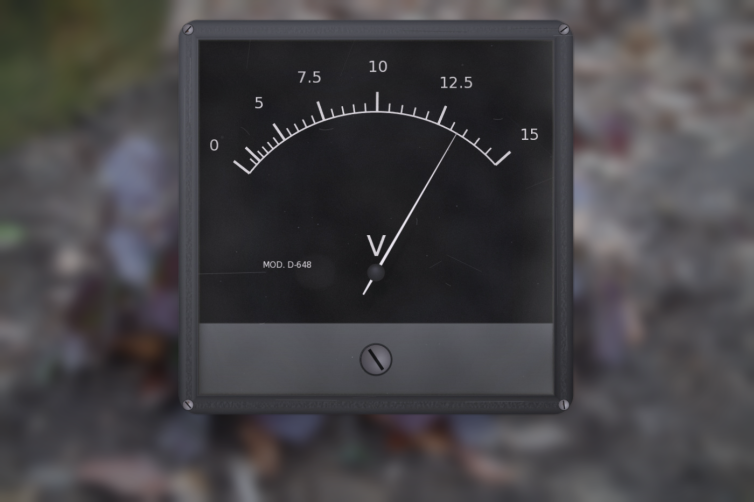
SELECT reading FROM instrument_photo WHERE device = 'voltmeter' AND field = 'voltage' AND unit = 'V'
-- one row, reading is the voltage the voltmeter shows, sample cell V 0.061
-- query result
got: V 13.25
